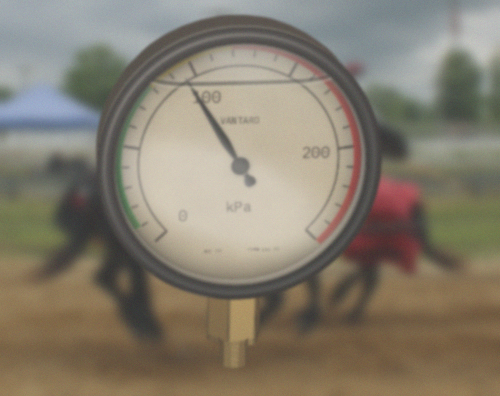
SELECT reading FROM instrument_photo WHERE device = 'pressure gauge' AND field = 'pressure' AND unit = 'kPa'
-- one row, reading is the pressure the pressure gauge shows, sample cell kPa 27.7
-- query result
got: kPa 95
